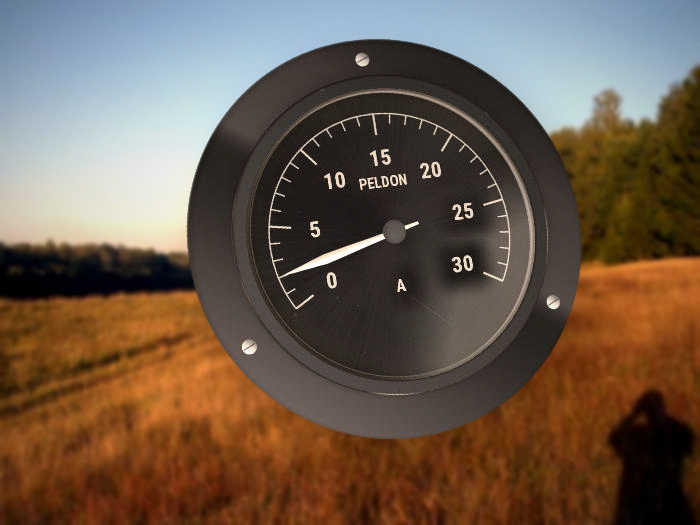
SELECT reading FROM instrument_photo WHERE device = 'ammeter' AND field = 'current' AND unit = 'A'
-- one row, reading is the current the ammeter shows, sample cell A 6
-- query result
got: A 2
